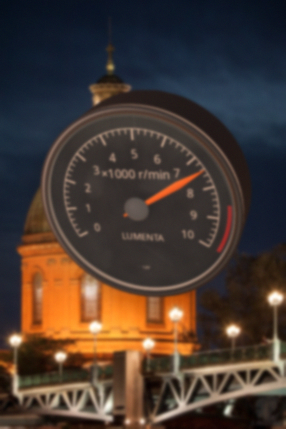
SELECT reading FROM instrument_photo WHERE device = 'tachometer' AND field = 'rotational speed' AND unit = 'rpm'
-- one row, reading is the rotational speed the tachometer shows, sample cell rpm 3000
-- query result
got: rpm 7400
